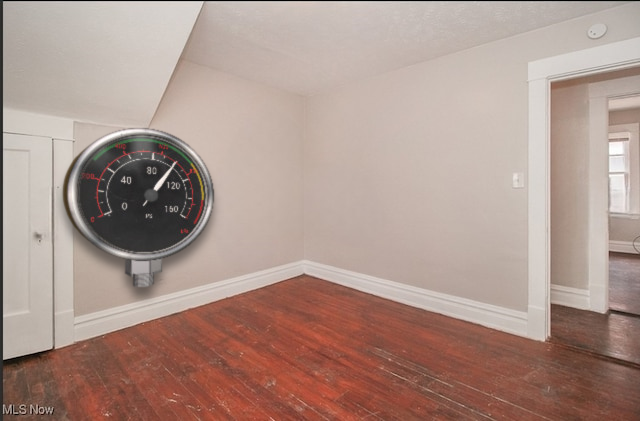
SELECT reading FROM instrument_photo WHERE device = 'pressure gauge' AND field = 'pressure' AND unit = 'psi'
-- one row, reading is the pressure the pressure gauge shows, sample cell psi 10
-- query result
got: psi 100
